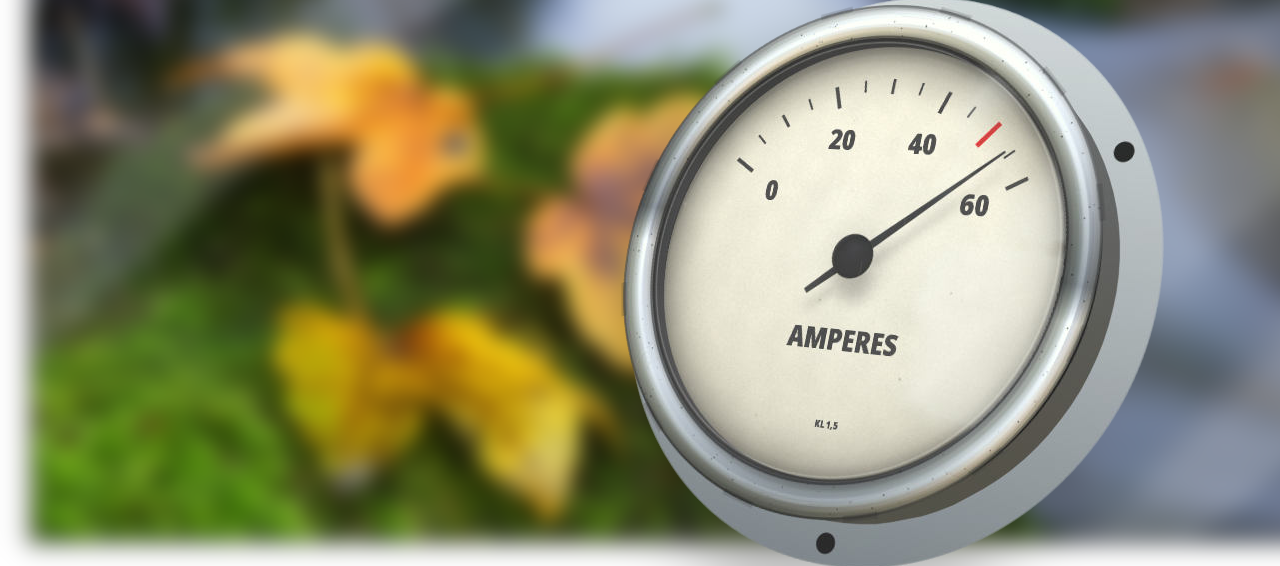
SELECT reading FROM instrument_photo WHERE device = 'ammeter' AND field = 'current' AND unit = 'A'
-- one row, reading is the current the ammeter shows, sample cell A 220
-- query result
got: A 55
